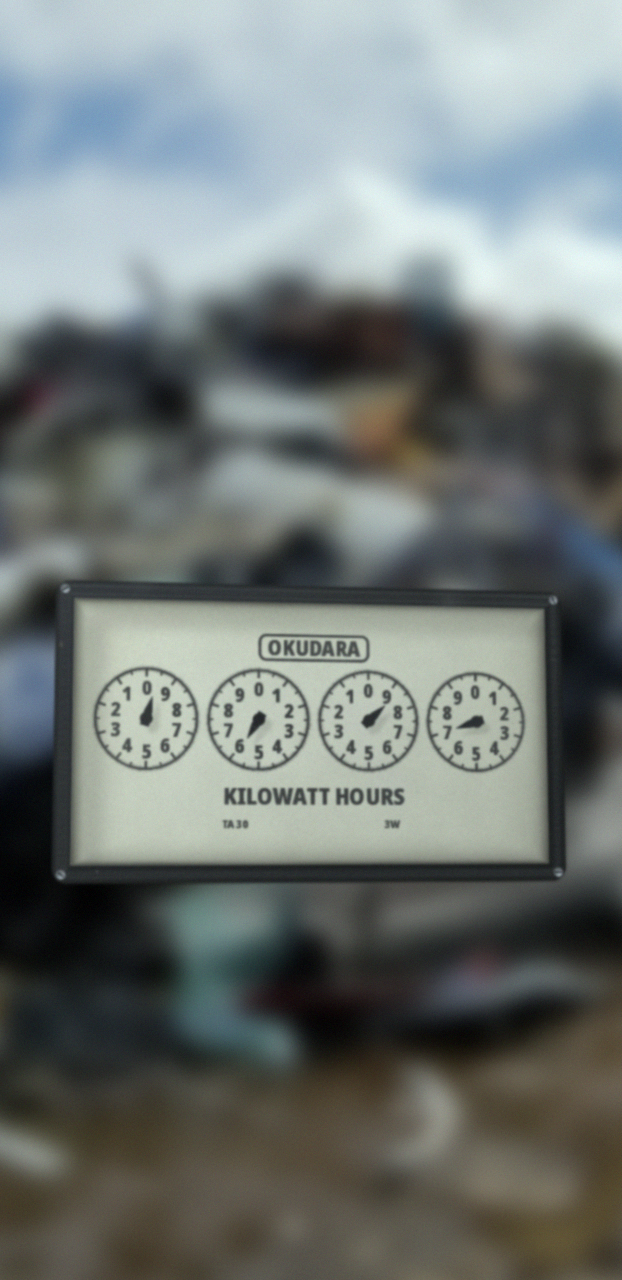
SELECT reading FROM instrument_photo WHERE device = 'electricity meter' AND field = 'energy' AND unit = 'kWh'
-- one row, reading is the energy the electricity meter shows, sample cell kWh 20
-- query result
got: kWh 9587
